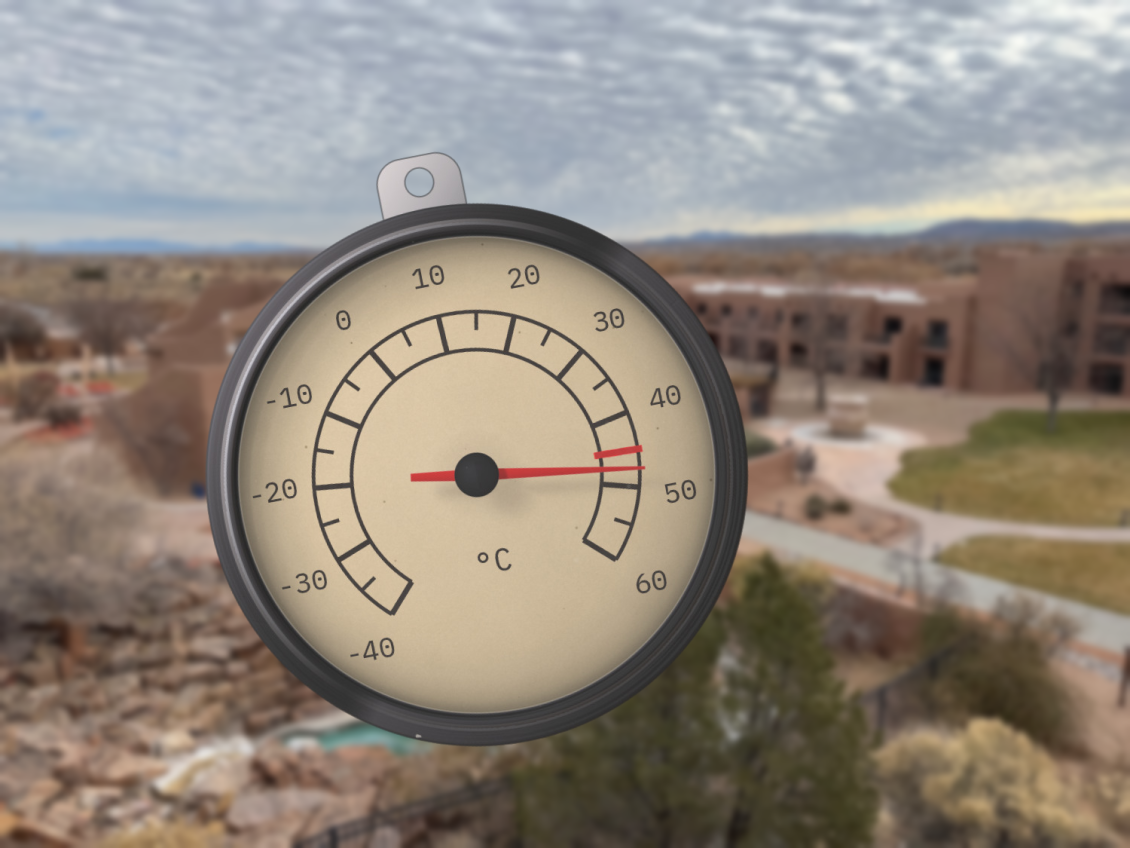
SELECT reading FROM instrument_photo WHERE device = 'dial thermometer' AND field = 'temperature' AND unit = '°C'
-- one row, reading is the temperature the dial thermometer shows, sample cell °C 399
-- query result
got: °C 47.5
